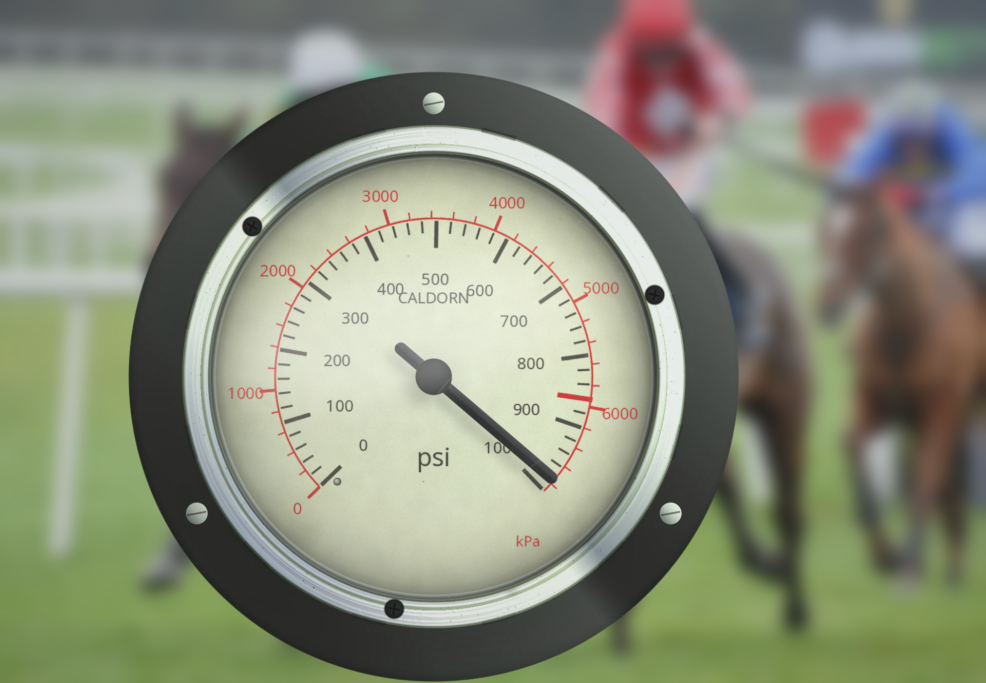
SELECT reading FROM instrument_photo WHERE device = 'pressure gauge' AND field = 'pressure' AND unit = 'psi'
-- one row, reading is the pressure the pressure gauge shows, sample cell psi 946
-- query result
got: psi 980
